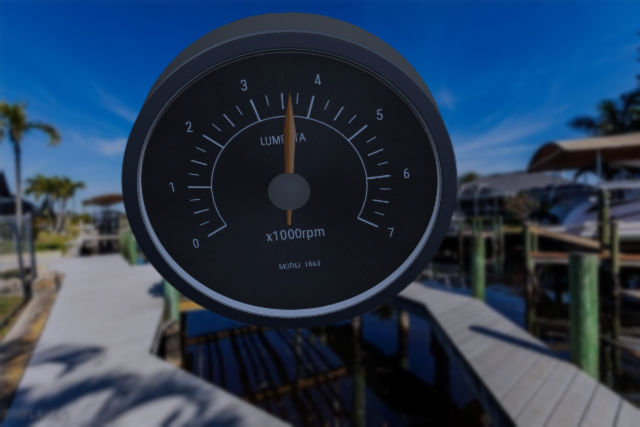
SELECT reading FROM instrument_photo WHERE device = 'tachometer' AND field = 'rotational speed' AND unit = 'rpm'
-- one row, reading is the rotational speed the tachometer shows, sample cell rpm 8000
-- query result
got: rpm 3625
